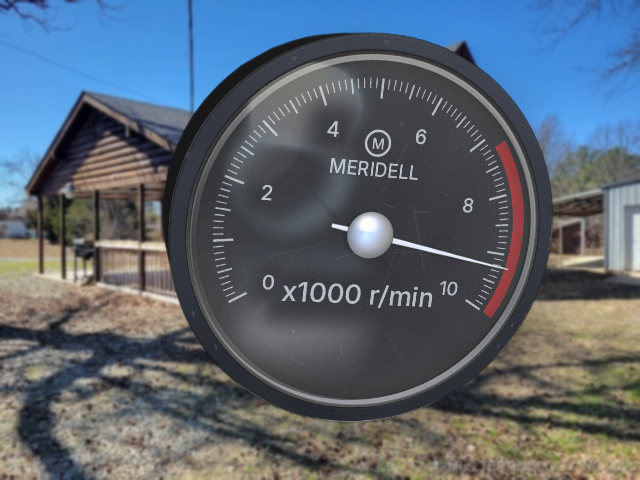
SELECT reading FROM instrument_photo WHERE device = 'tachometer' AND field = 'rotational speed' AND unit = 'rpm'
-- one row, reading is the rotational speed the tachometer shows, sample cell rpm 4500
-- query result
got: rpm 9200
